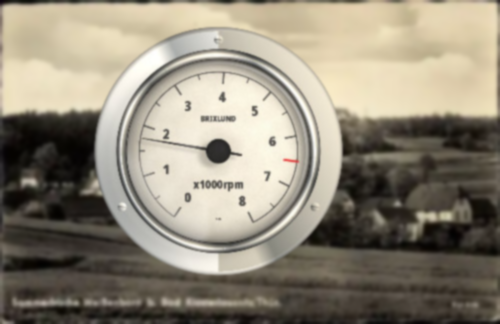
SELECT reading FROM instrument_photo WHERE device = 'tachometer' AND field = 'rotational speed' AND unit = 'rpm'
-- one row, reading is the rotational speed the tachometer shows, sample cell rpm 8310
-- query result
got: rpm 1750
